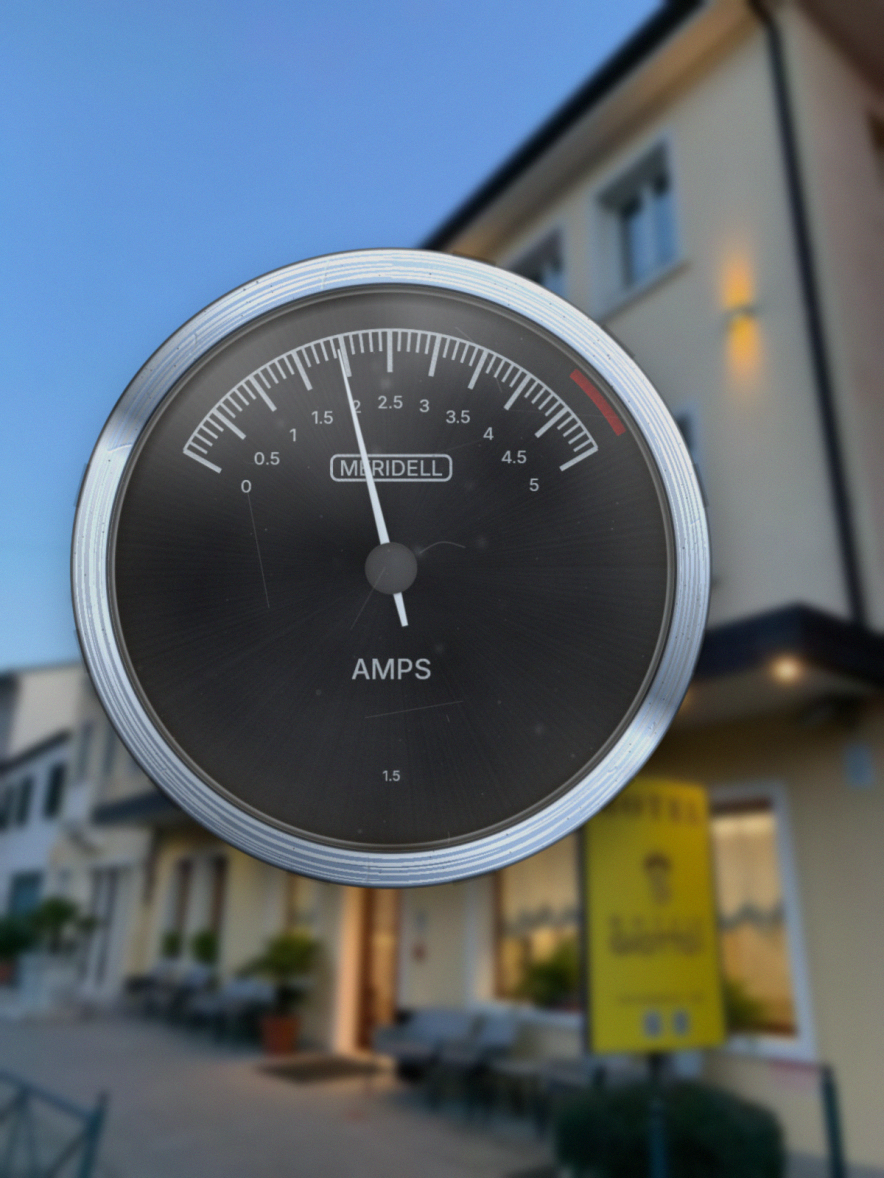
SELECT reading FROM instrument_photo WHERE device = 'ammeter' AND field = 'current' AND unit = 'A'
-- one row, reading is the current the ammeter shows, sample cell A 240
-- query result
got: A 1.95
